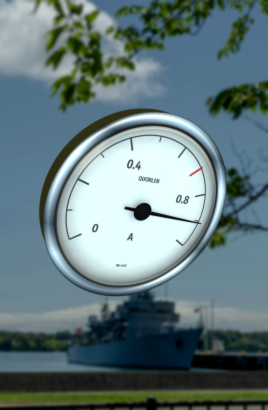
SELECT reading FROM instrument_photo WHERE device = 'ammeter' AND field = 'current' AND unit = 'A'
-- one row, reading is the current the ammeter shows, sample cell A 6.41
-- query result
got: A 0.9
